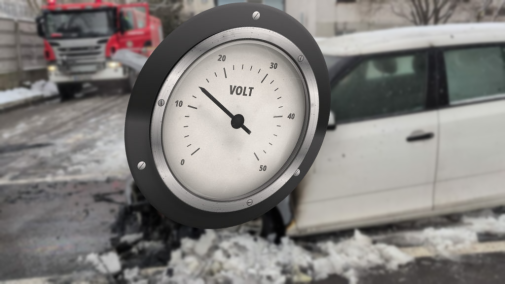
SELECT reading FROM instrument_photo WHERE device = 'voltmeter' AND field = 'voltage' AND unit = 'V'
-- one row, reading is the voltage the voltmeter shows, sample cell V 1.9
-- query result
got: V 14
